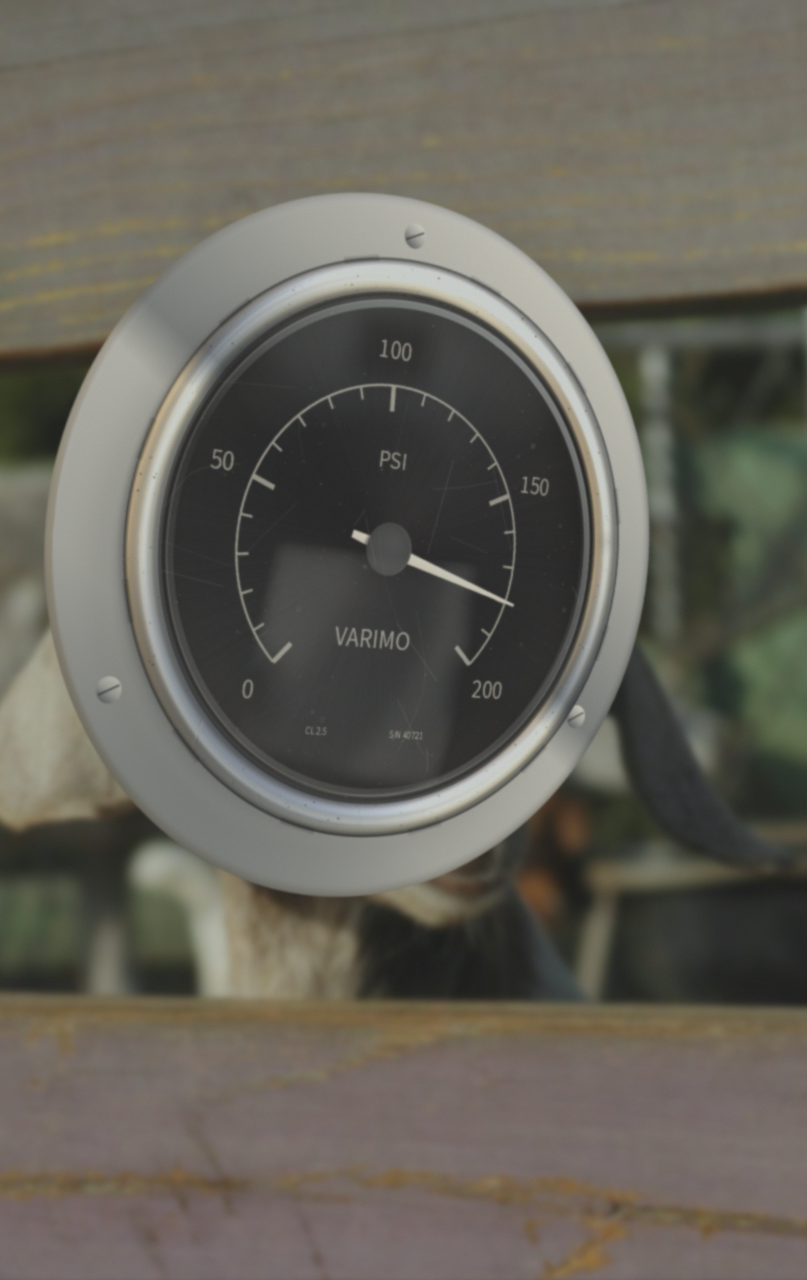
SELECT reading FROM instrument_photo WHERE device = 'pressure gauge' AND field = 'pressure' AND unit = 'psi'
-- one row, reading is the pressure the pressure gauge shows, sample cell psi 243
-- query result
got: psi 180
